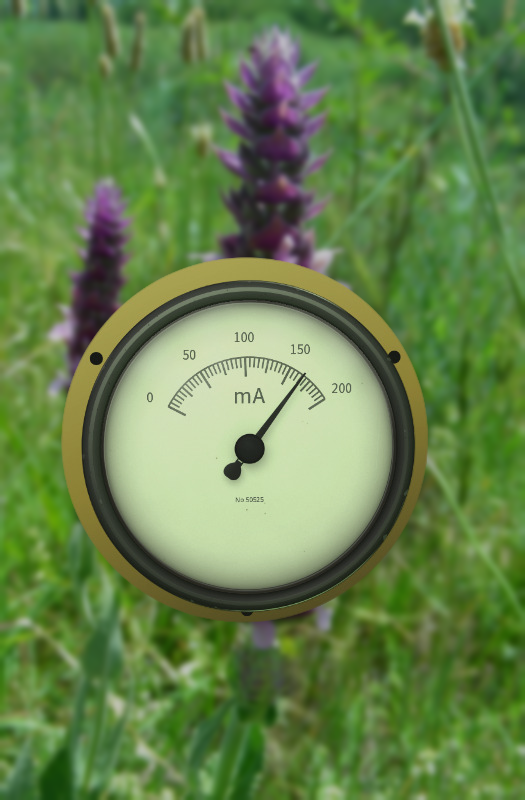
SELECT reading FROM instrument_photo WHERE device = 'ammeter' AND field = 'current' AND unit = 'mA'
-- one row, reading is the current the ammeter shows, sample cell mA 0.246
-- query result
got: mA 165
